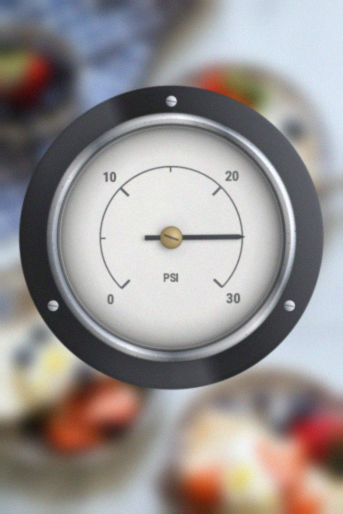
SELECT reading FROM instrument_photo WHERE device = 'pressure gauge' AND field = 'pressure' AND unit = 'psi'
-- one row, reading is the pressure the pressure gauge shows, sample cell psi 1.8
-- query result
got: psi 25
